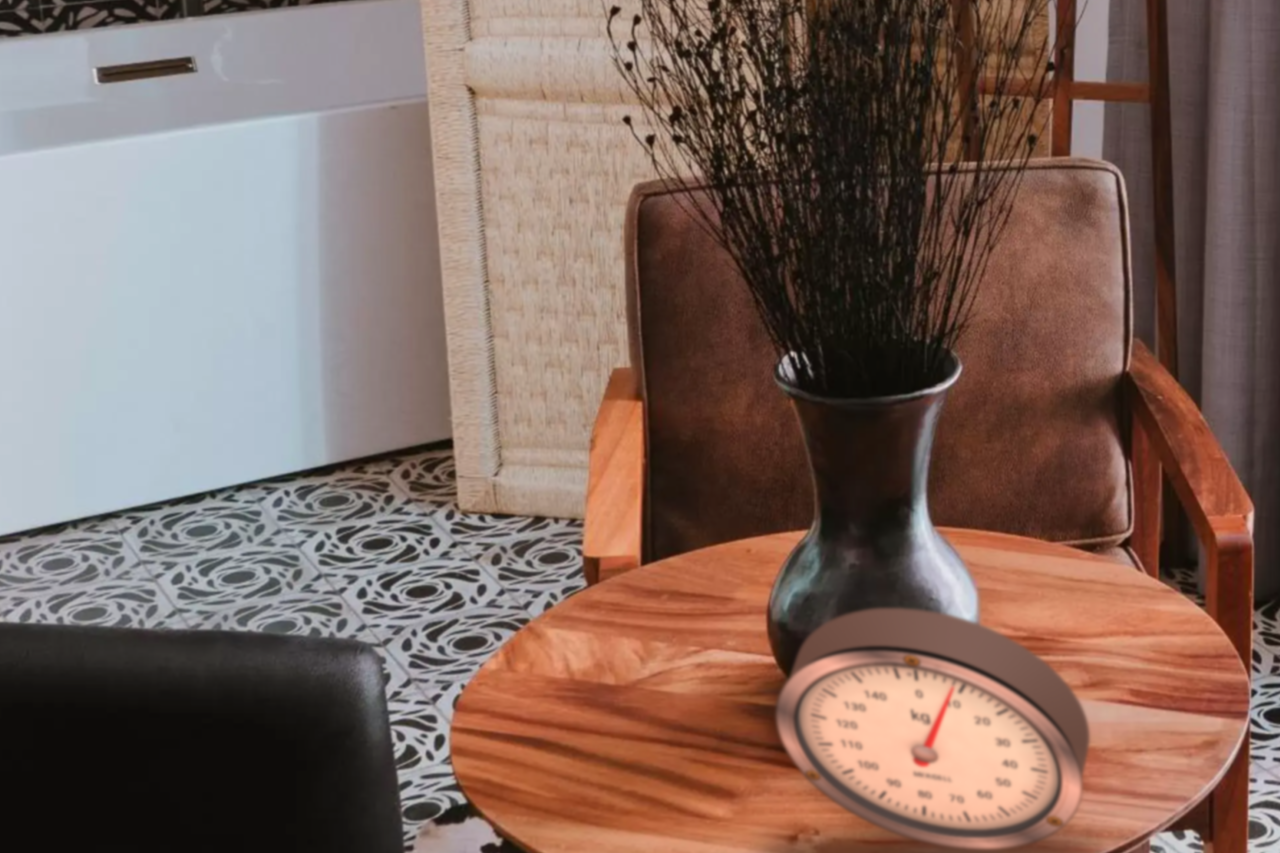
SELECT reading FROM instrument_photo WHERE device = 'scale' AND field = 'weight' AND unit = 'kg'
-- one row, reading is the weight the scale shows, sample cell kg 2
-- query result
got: kg 8
